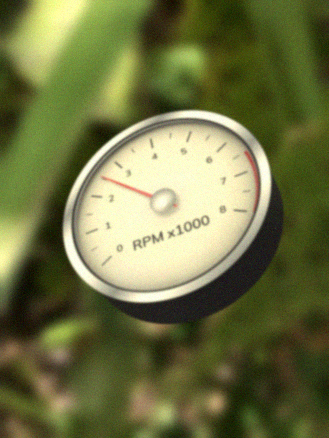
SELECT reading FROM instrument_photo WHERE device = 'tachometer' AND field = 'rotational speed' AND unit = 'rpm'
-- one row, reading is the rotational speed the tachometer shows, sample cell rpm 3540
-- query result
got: rpm 2500
